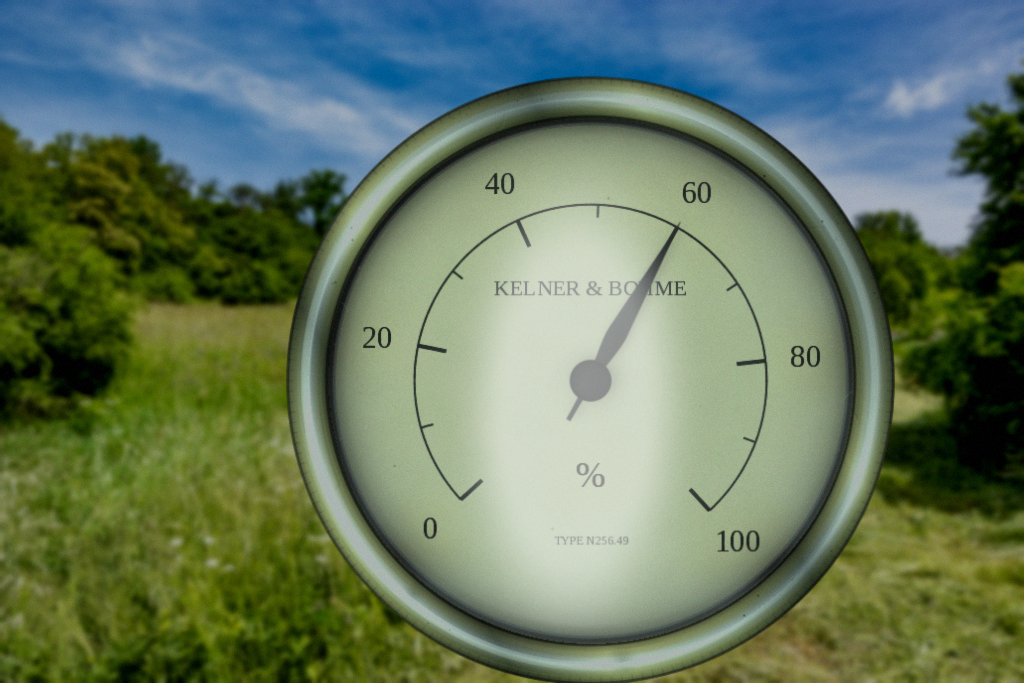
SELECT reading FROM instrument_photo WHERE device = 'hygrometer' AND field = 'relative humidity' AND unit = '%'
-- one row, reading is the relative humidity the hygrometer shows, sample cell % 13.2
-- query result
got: % 60
